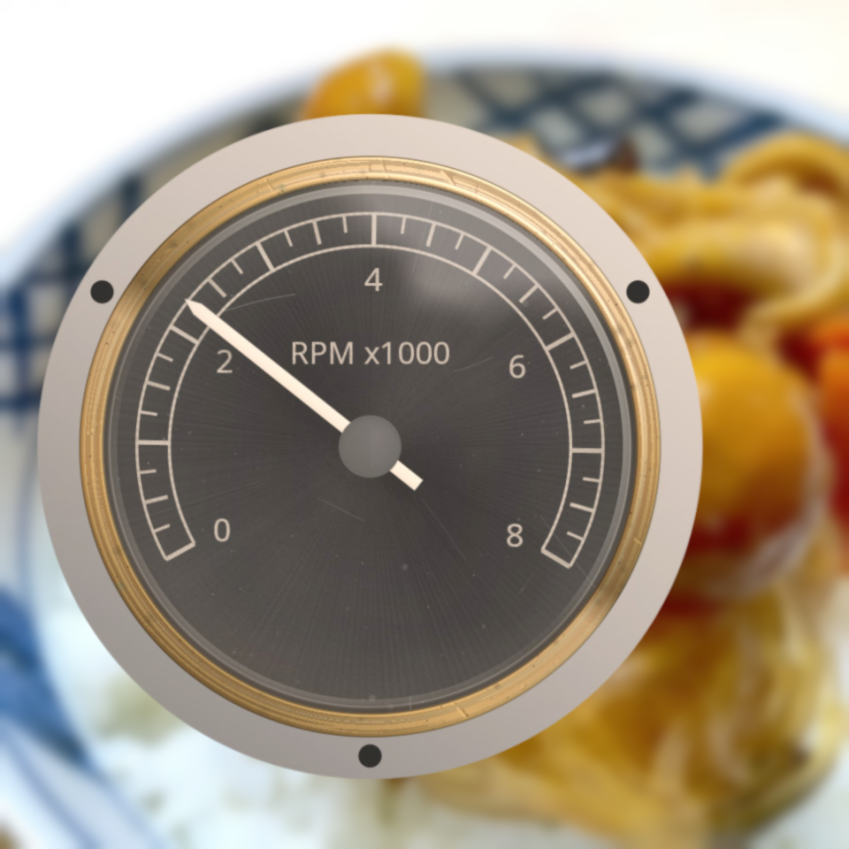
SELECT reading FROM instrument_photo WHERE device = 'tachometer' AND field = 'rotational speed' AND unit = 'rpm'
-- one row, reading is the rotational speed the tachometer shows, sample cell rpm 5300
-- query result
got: rpm 2250
